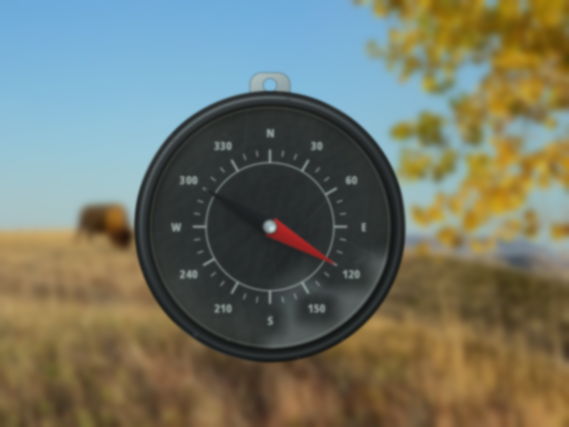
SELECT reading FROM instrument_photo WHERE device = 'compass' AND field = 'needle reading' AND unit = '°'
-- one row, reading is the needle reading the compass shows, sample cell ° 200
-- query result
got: ° 120
